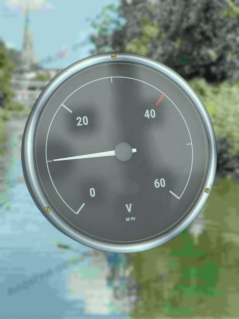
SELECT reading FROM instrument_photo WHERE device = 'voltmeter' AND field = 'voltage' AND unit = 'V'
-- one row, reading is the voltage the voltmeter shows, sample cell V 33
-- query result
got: V 10
